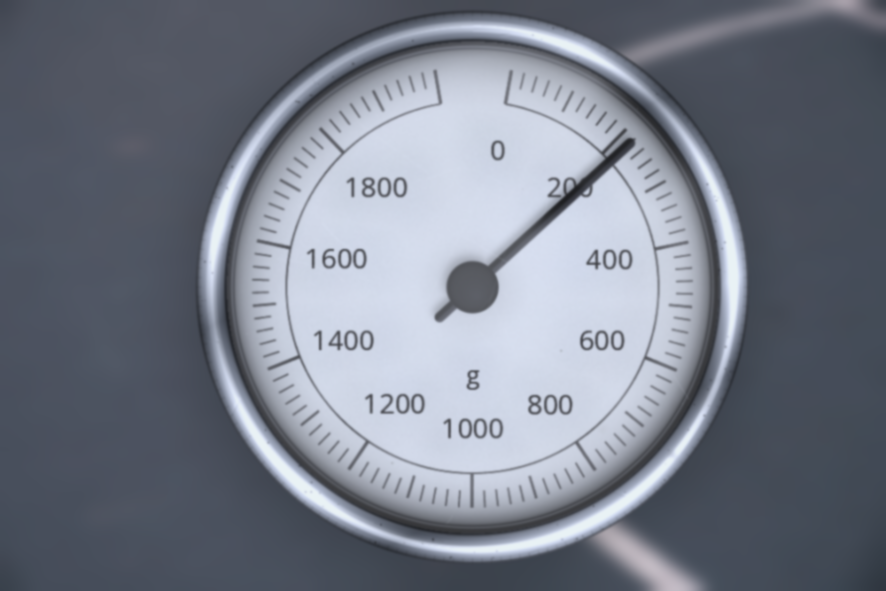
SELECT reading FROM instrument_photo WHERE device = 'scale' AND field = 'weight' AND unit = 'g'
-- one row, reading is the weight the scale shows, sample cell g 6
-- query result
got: g 220
